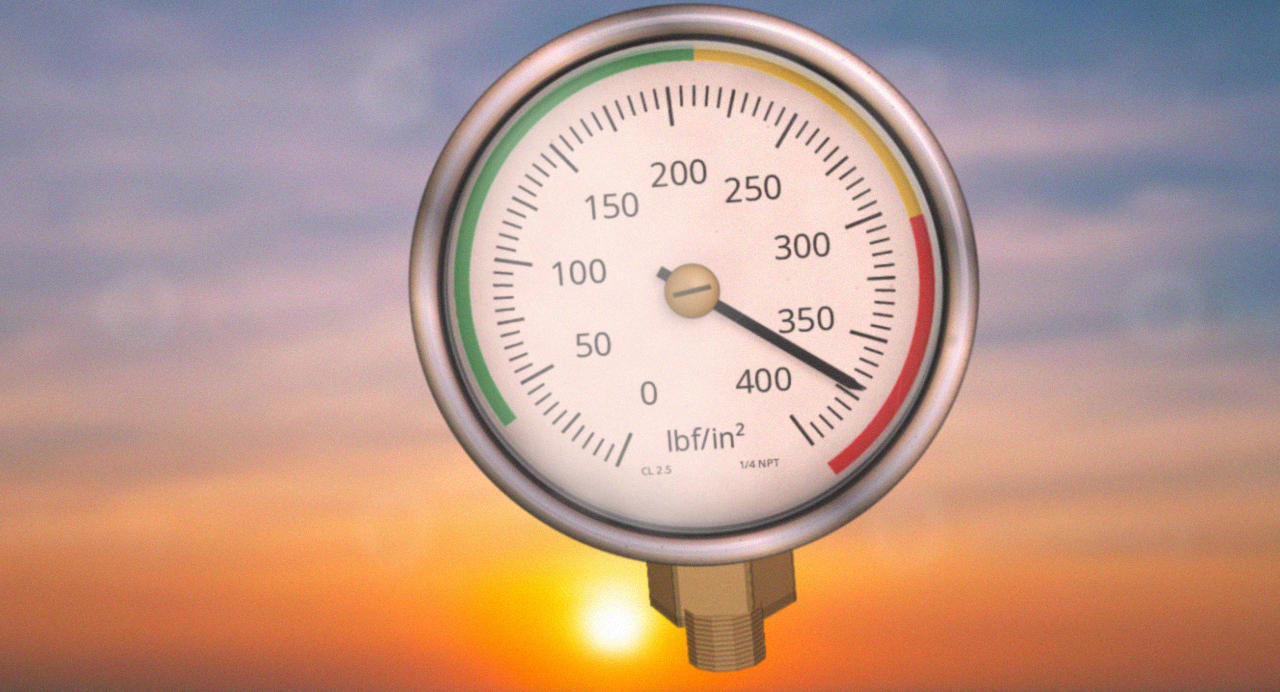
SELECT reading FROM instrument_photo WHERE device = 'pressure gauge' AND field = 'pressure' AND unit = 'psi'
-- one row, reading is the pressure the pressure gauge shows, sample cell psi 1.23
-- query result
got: psi 370
